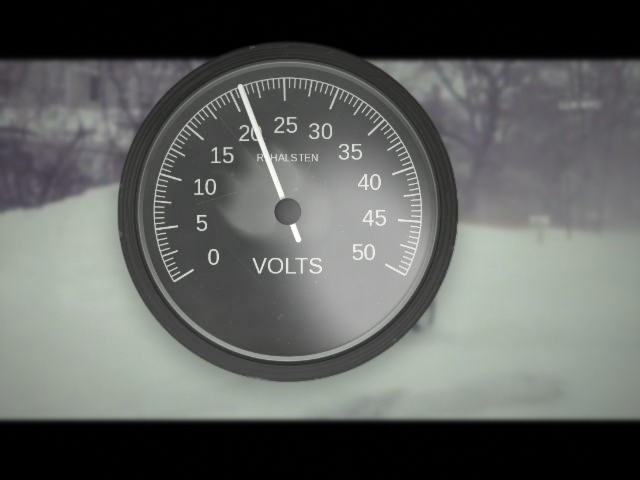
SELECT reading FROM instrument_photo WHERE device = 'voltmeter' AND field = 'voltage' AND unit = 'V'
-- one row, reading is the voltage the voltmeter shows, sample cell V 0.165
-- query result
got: V 21
